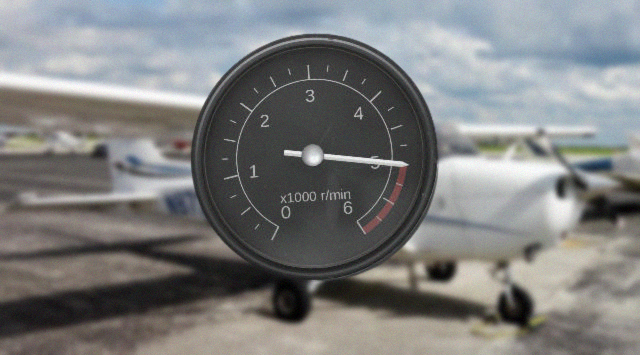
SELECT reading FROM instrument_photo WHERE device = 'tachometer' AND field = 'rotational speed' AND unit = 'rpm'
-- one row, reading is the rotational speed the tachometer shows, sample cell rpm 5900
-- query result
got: rpm 5000
